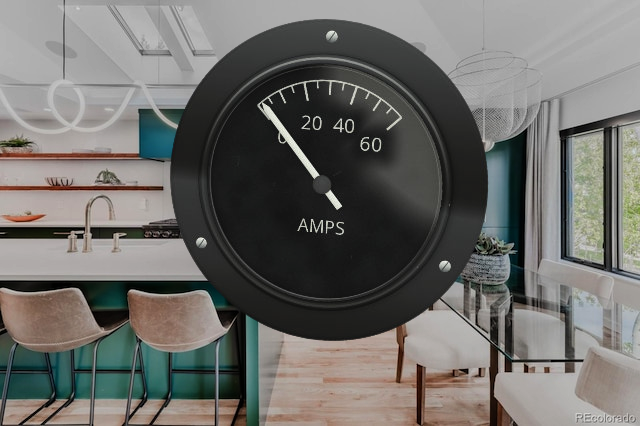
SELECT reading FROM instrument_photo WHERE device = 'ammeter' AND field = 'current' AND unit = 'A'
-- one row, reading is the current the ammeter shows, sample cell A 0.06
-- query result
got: A 2.5
